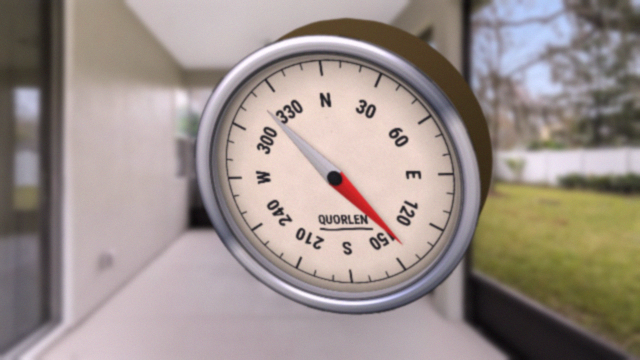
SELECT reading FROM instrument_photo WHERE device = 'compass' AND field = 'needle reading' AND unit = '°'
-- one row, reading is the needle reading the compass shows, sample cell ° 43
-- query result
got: ° 140
